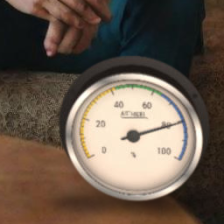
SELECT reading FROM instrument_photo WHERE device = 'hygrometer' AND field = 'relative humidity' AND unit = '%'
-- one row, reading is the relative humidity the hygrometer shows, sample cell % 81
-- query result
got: % 80
